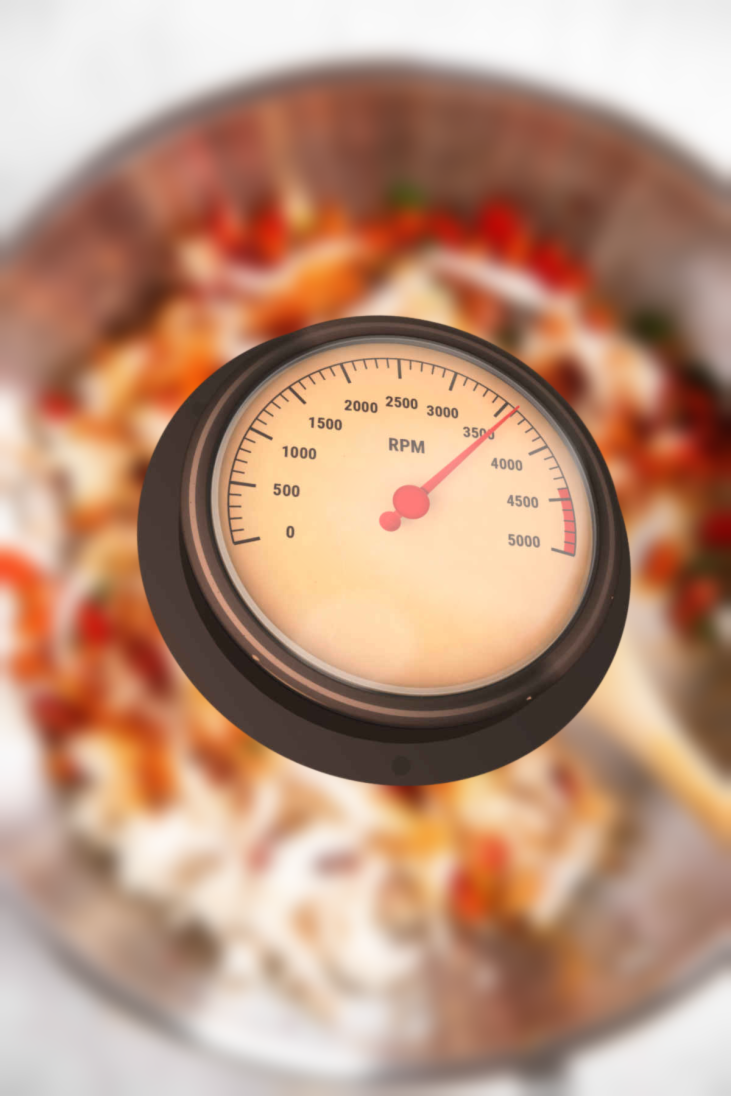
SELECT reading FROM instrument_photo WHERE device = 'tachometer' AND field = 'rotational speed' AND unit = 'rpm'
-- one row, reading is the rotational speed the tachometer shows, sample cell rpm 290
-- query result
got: rpm 3600
